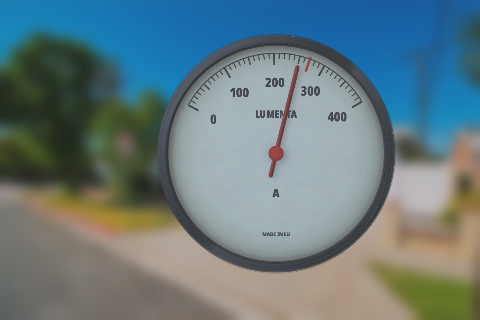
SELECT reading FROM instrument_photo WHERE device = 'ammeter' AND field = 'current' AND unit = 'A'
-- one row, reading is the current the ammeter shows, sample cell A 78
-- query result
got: A 250
